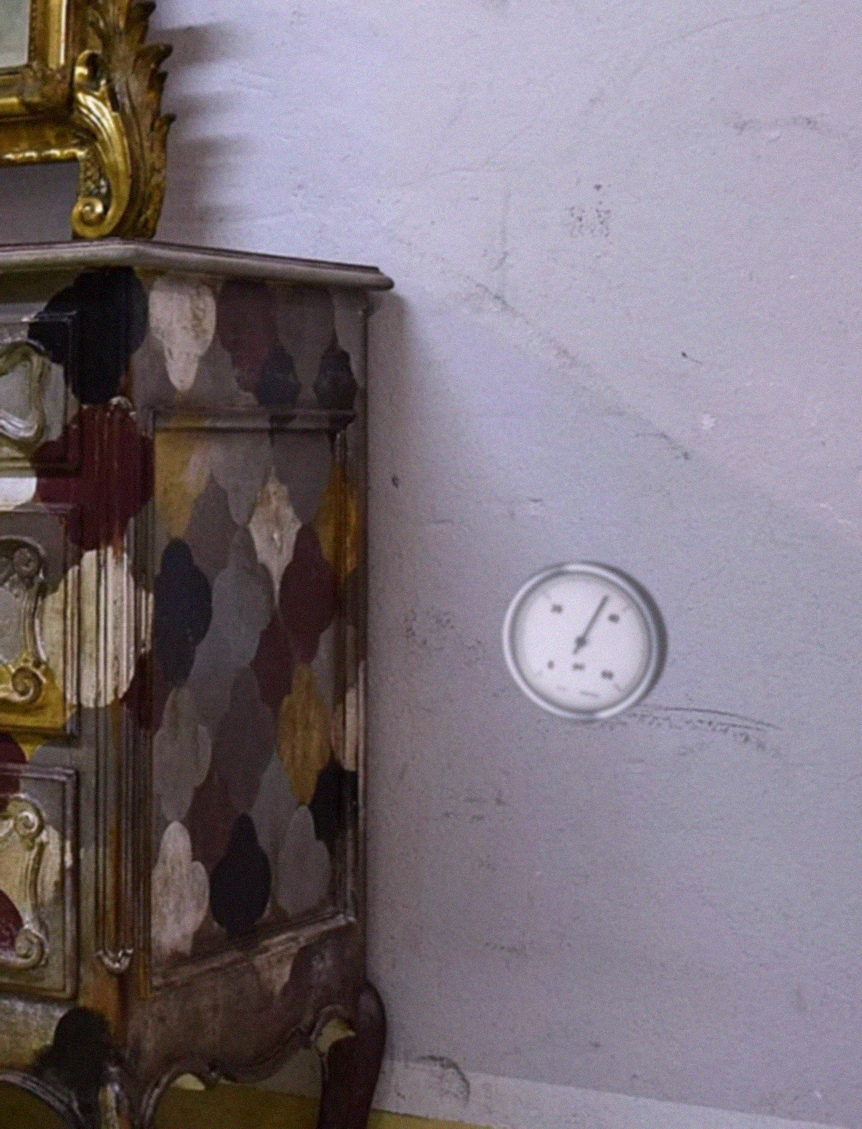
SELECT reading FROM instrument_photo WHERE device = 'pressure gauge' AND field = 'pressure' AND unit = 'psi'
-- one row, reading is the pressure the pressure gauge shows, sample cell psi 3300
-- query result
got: psi 35
